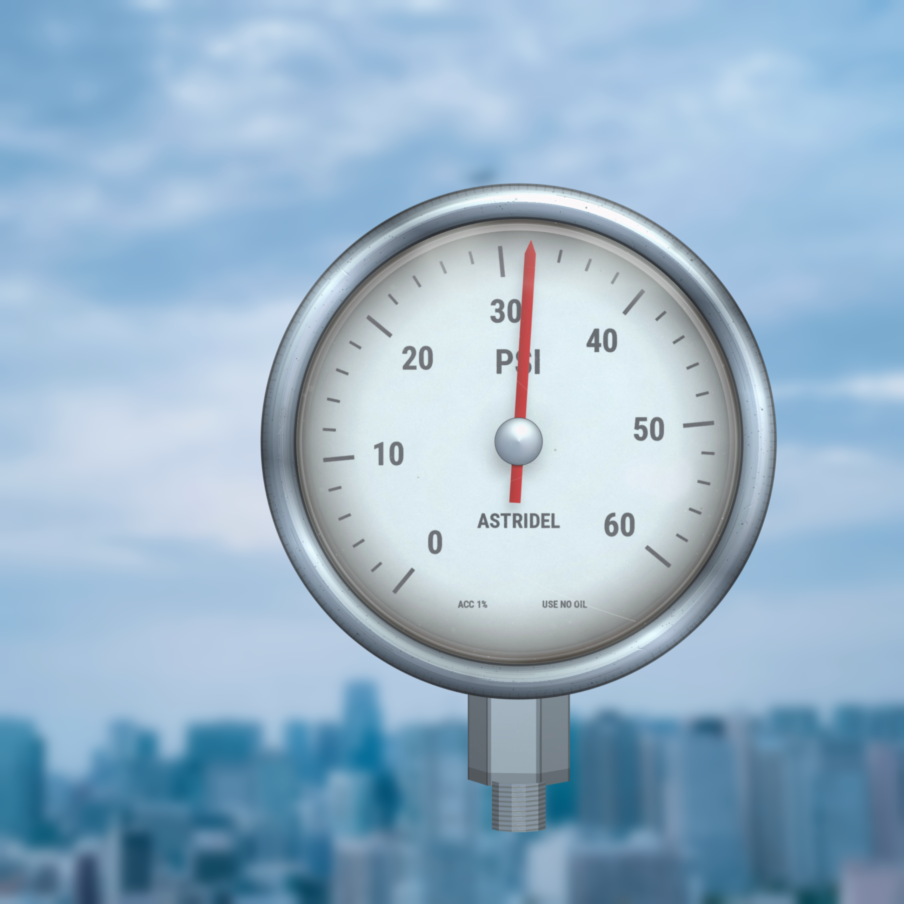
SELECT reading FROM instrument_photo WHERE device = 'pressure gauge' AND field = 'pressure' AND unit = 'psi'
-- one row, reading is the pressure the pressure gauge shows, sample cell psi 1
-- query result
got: psi 32
